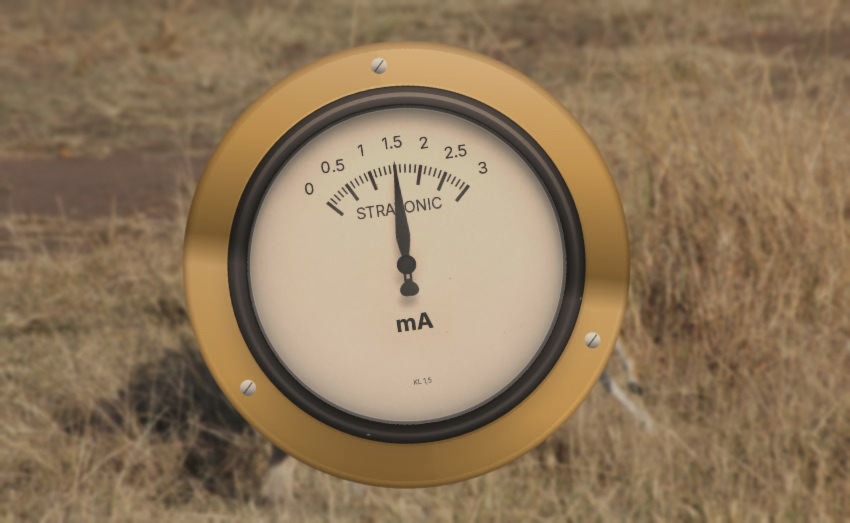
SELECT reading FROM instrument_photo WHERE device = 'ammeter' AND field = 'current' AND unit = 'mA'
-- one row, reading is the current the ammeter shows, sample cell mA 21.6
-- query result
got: mA 1.5
